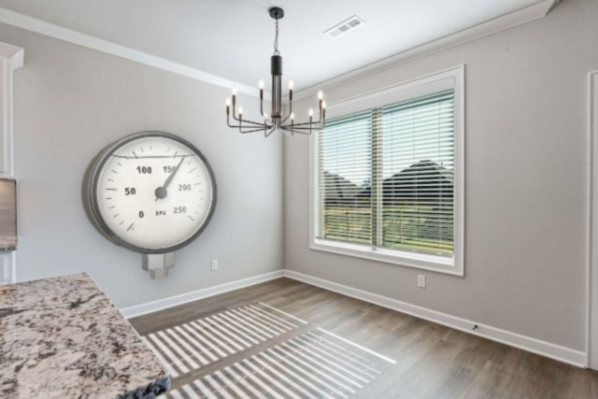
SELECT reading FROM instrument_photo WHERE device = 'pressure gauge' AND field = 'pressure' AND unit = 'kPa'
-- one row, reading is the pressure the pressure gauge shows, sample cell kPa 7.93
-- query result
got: kPa 160
